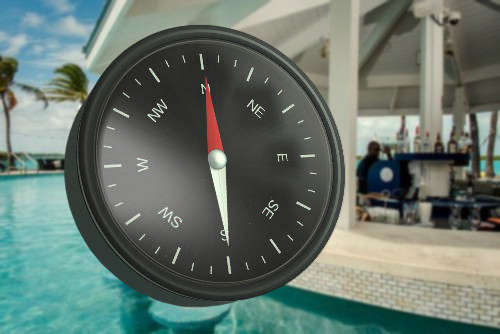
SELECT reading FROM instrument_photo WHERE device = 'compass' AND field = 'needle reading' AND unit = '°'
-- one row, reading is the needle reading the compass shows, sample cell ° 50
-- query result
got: ° 0
